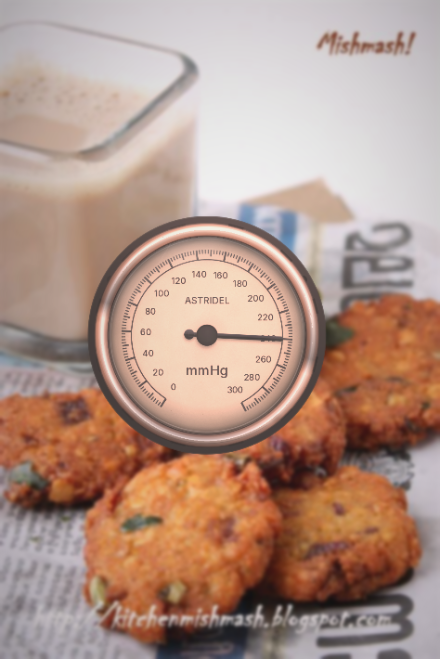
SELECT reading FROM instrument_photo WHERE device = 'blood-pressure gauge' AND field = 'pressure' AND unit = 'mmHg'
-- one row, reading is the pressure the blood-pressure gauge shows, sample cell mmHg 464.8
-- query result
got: mmHg 240
